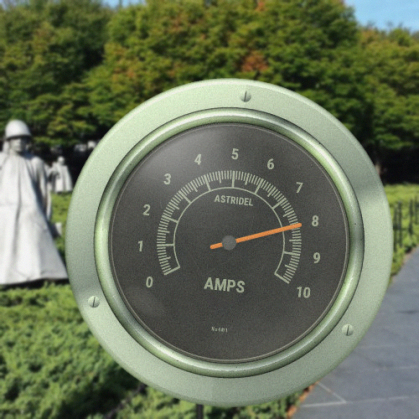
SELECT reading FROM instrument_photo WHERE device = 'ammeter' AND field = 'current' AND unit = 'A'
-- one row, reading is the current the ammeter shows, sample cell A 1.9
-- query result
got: A 8
